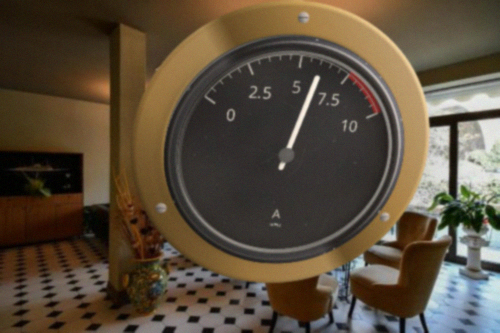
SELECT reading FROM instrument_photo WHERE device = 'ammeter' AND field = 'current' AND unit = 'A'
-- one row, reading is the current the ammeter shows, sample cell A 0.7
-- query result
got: A 6
